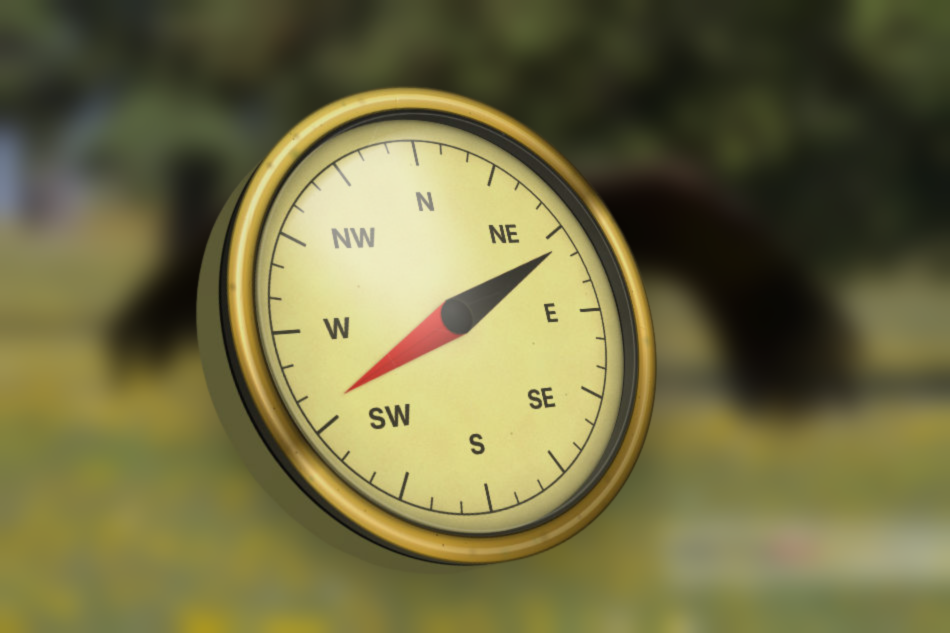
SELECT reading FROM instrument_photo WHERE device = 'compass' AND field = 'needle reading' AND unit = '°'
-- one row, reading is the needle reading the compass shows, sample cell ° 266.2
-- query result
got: ° 245
